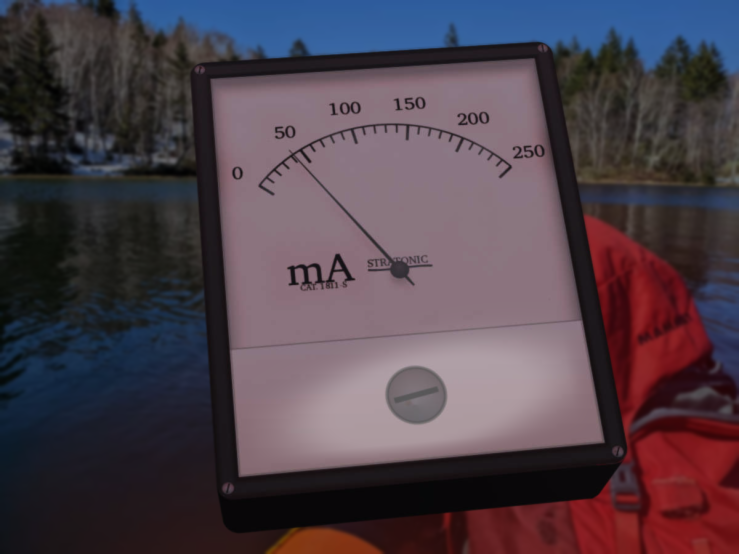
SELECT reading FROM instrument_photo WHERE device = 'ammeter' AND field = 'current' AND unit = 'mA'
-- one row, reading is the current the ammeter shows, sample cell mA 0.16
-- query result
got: mA 40
